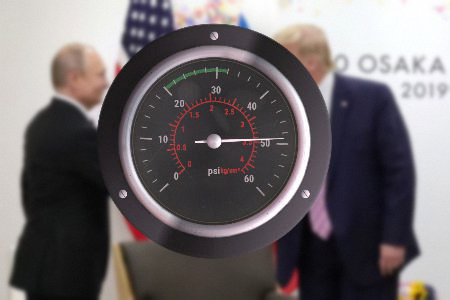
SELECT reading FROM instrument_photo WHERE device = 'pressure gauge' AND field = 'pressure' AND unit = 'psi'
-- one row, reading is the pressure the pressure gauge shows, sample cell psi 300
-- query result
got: psi 49
